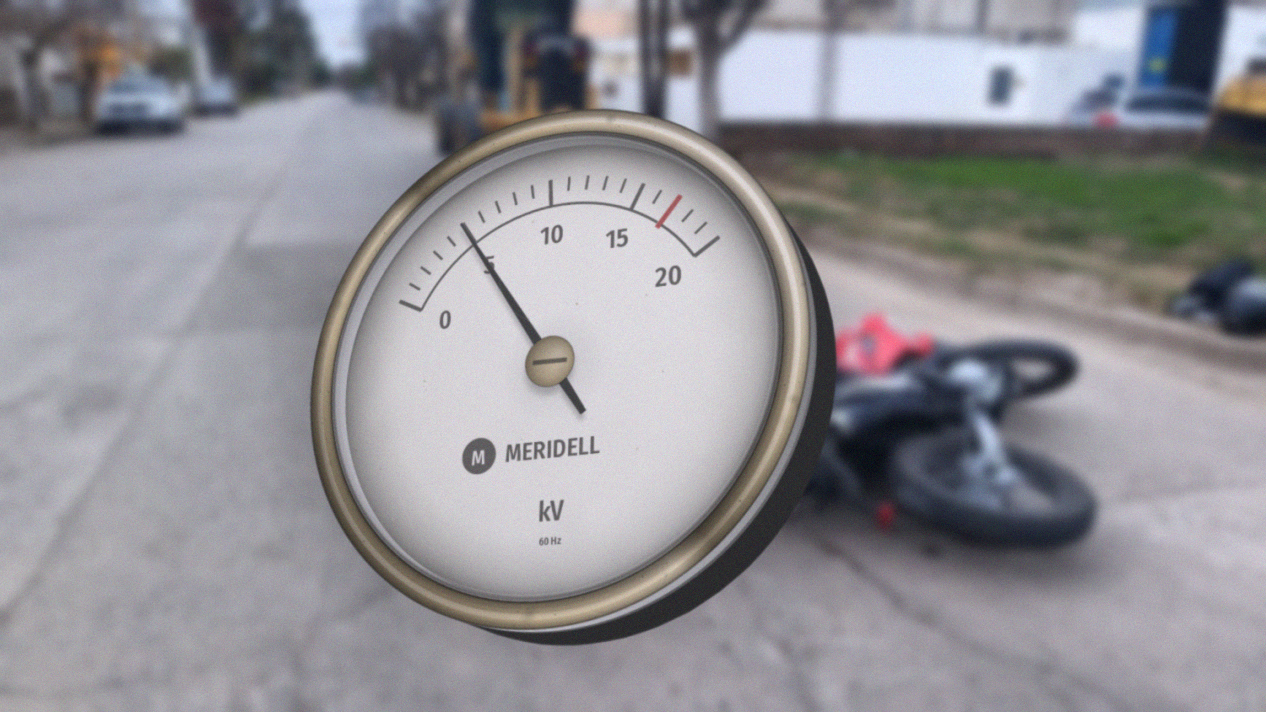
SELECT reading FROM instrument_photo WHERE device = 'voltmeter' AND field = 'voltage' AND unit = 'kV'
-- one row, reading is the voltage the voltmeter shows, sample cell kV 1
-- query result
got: kV 5
